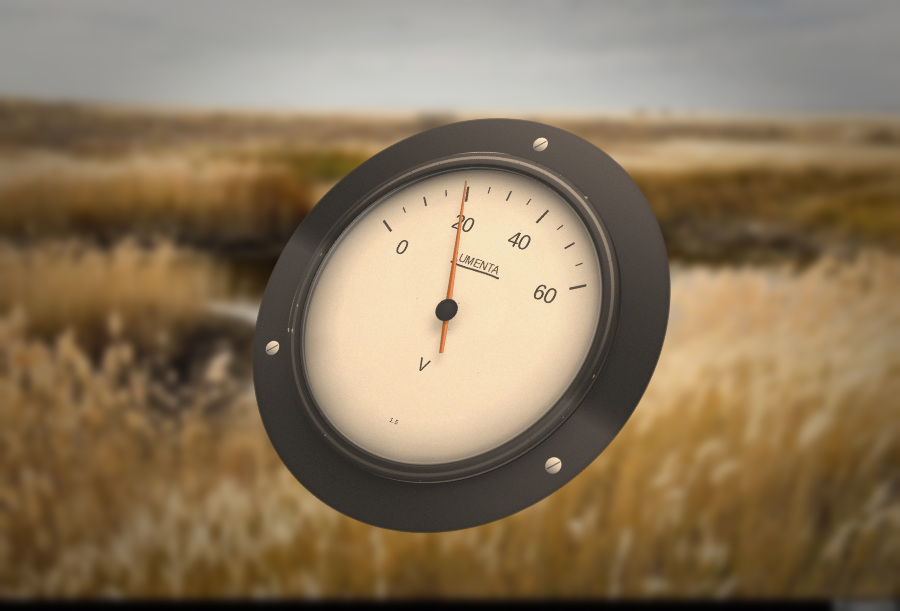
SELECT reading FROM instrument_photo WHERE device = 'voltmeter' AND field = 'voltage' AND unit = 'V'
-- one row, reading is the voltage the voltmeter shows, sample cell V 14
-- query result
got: V 20
